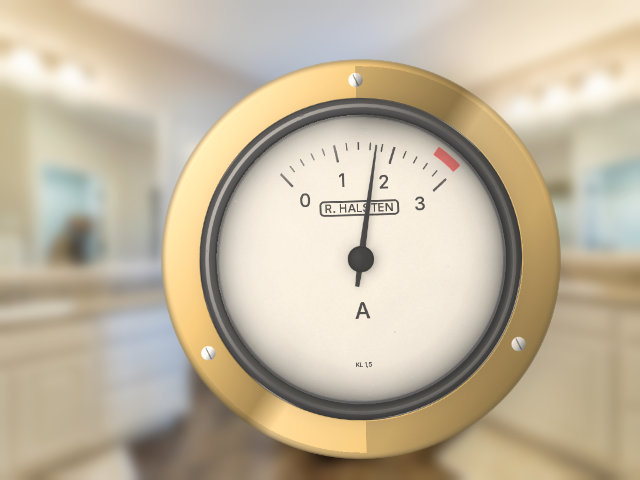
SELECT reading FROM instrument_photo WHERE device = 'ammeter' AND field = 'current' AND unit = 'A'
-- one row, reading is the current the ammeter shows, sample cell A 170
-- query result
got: A 1.7
